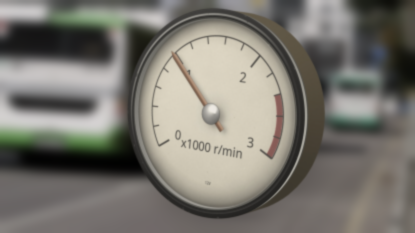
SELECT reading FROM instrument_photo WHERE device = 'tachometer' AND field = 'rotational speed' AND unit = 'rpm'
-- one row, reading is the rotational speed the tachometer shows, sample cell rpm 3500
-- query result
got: rpm 1000
